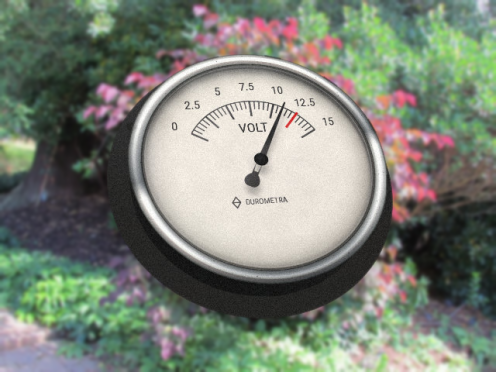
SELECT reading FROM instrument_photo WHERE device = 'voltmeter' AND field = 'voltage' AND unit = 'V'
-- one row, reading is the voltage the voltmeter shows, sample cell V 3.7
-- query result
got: V 11
